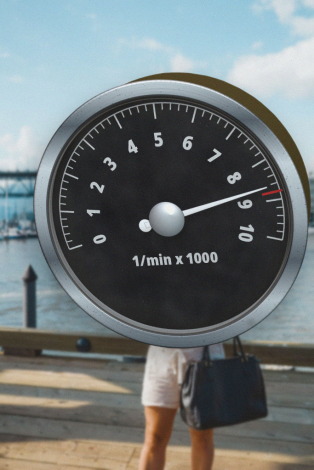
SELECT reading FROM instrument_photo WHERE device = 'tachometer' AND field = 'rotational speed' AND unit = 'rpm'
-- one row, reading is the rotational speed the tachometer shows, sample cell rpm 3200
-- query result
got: rpm 8600
